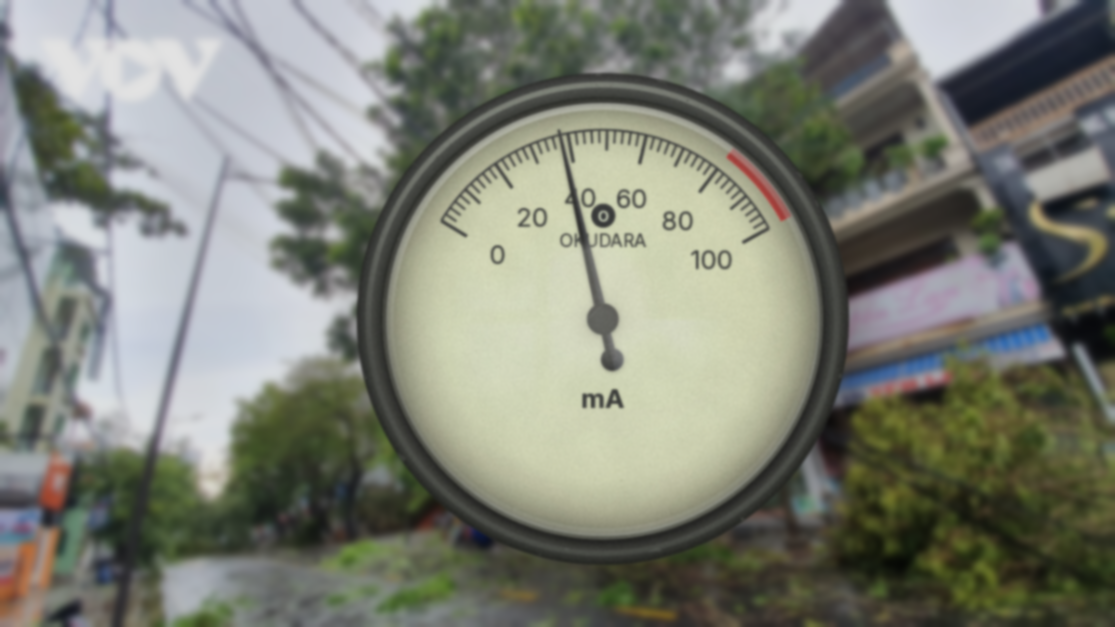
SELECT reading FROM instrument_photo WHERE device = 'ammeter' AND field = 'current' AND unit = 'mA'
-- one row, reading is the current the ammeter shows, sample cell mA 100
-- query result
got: mA 38
